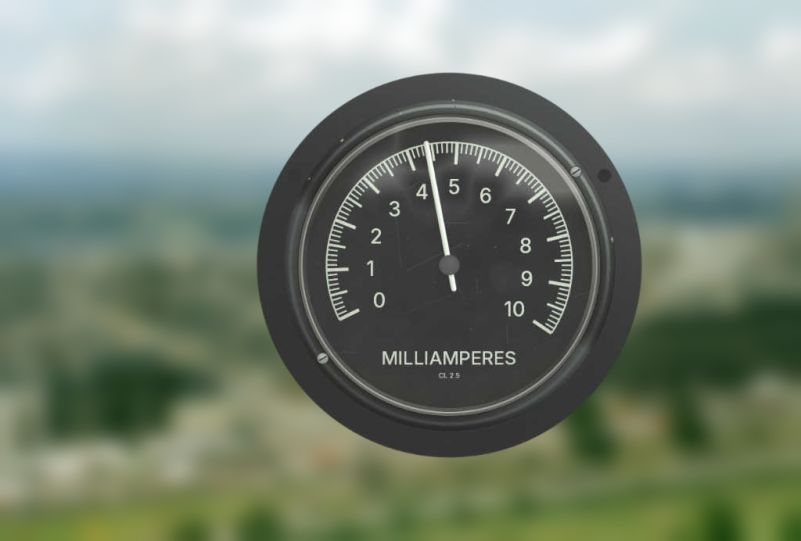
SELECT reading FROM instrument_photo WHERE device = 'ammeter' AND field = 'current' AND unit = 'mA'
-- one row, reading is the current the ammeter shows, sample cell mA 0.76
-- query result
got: mA 4.4
